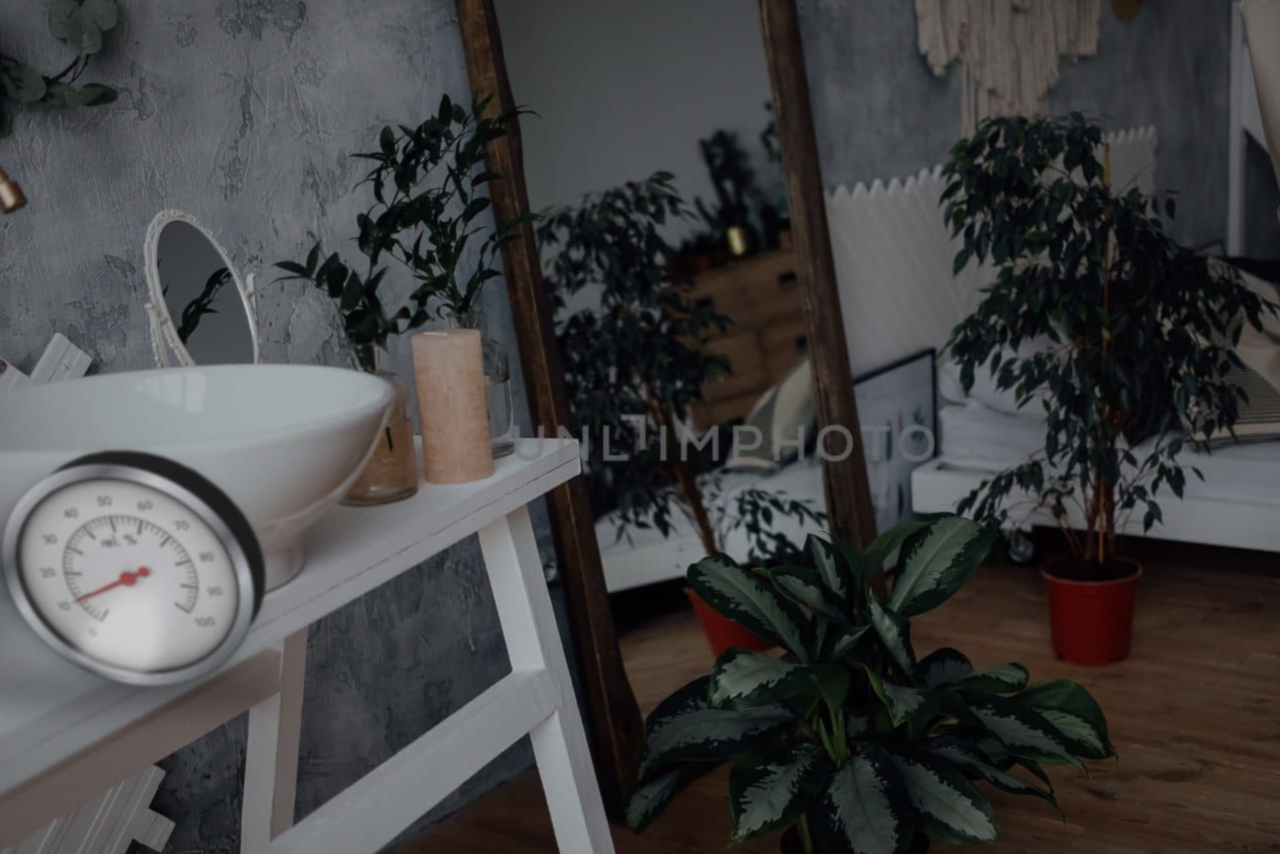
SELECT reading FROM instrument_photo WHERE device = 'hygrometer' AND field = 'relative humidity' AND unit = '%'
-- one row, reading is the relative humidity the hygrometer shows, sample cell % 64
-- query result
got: % 10
